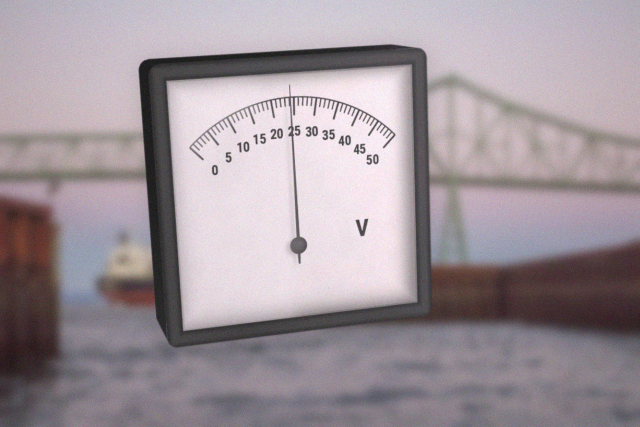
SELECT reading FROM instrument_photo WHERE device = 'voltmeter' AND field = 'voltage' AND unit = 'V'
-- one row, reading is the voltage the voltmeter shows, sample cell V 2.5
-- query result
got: V 24
